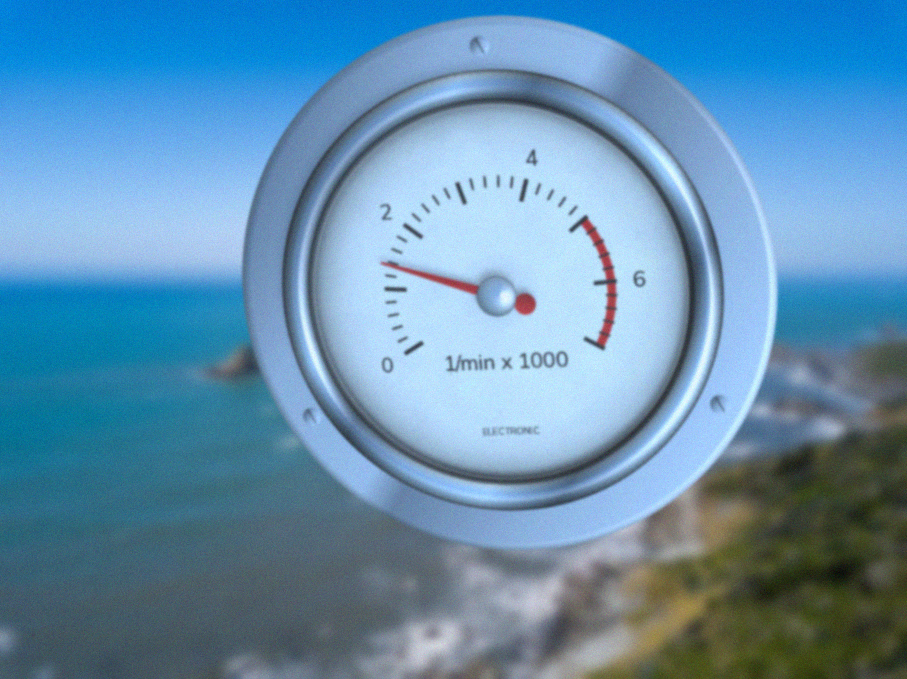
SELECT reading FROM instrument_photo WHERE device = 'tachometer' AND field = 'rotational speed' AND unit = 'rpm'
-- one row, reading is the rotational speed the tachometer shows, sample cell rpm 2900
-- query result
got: rpm 1400
